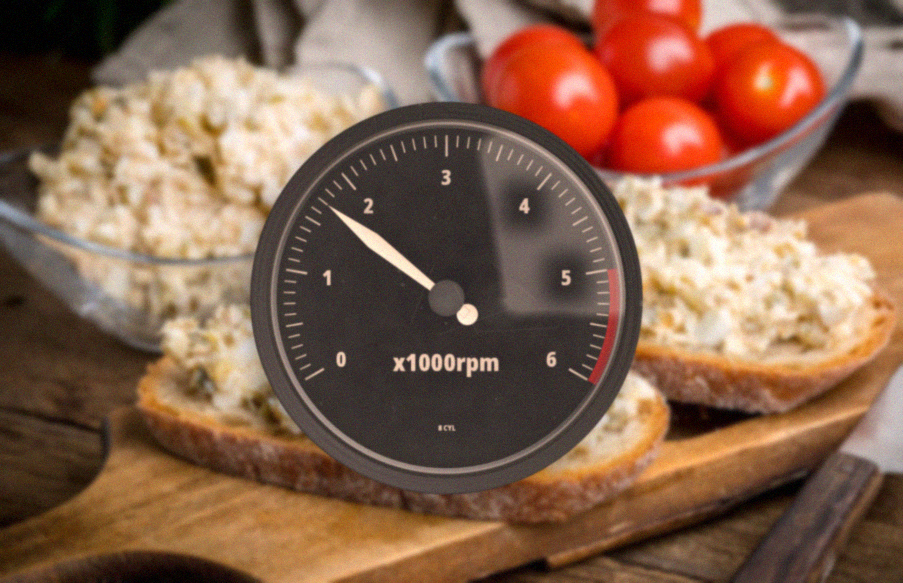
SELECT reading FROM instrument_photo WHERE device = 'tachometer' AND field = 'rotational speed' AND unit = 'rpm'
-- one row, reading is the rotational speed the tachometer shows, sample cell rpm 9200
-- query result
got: rpm 1700
